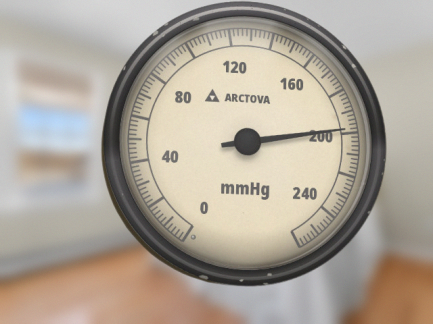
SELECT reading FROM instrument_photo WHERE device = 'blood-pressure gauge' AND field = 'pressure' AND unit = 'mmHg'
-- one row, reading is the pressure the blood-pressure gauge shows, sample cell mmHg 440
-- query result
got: mmHg 198
